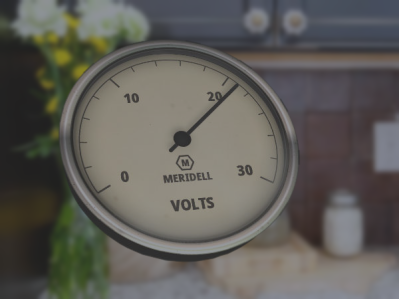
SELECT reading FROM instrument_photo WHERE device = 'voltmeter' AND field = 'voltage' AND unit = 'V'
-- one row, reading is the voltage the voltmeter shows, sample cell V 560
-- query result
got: V 21
